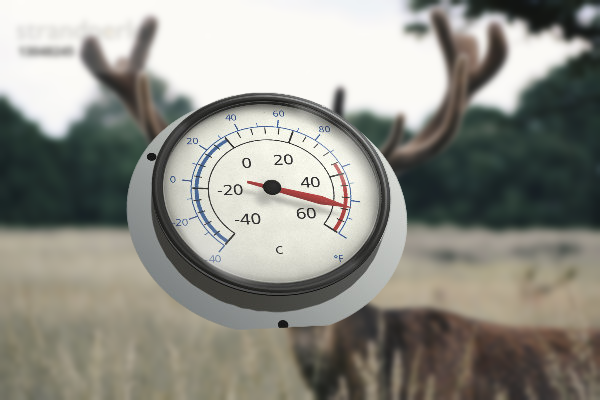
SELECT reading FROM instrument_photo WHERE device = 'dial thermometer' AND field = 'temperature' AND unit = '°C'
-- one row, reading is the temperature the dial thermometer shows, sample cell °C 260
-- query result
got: °C 52
